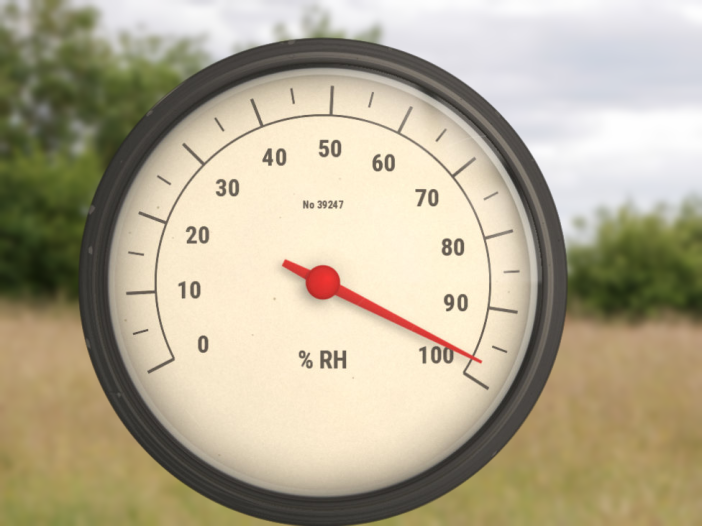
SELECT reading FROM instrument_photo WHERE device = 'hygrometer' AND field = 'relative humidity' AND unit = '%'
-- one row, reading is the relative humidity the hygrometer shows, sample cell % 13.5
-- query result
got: % 97.5
